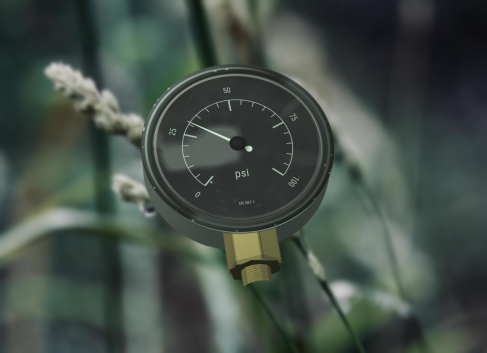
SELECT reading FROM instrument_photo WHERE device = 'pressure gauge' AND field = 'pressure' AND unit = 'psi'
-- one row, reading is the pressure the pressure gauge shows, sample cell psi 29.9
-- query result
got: psi 30
